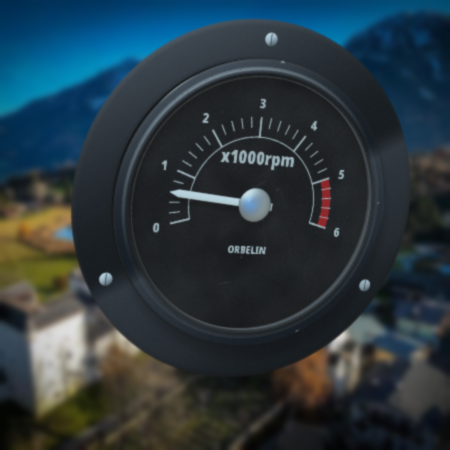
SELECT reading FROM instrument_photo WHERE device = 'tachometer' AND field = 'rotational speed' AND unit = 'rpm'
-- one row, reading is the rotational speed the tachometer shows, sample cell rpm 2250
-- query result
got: rpm 600
